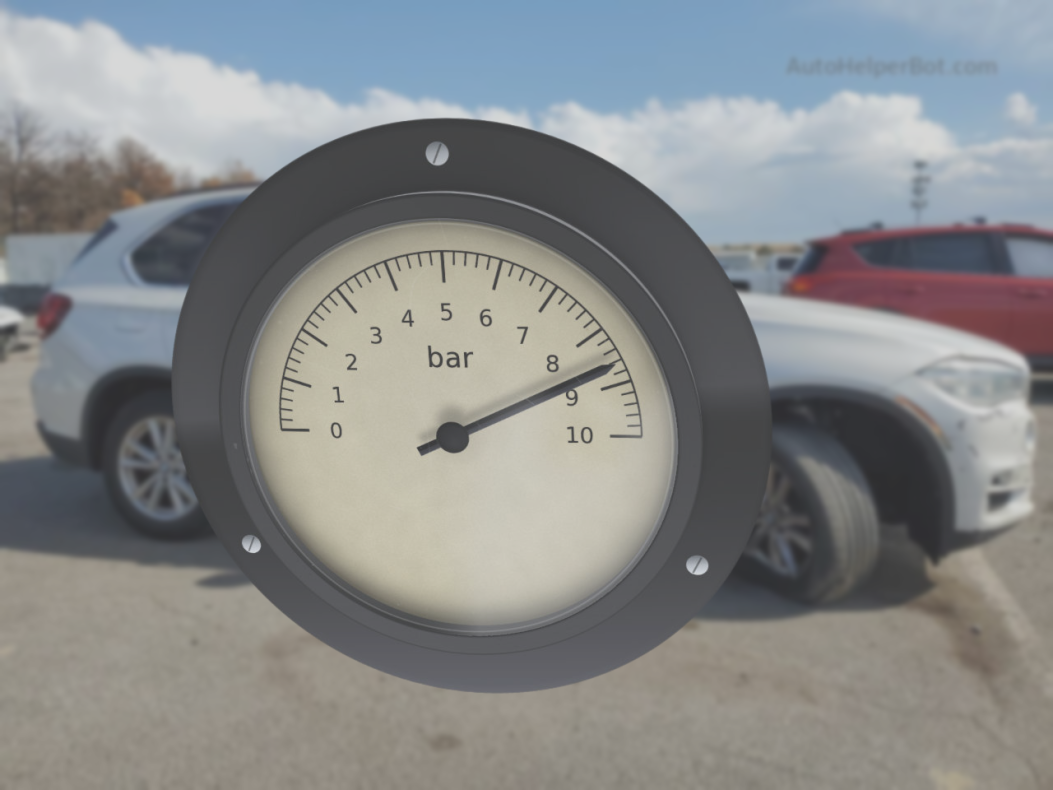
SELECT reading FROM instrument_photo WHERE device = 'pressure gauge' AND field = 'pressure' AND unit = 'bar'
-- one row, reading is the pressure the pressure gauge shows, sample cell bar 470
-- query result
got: bar 8.6
